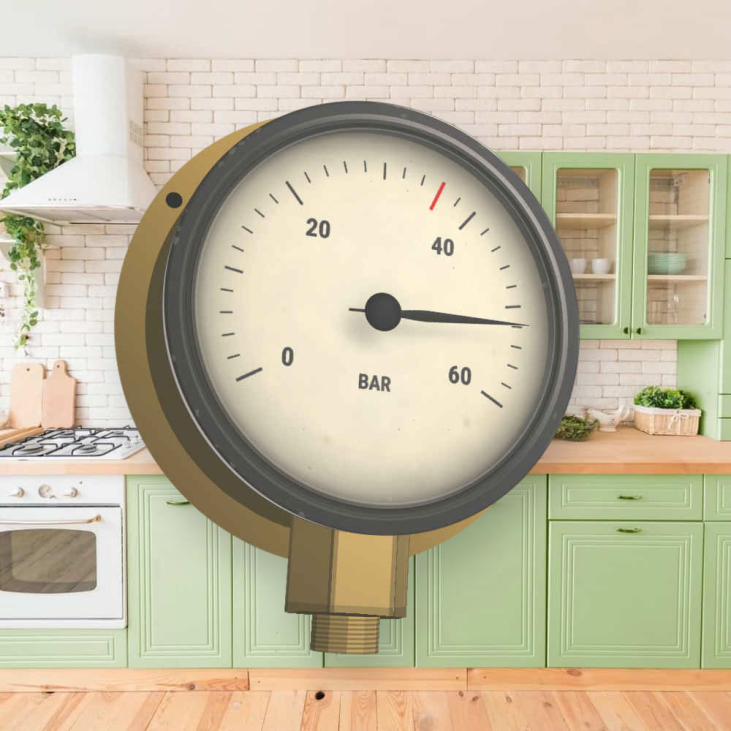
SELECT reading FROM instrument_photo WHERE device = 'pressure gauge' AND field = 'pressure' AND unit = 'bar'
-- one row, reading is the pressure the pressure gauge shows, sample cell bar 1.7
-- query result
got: bar 52
